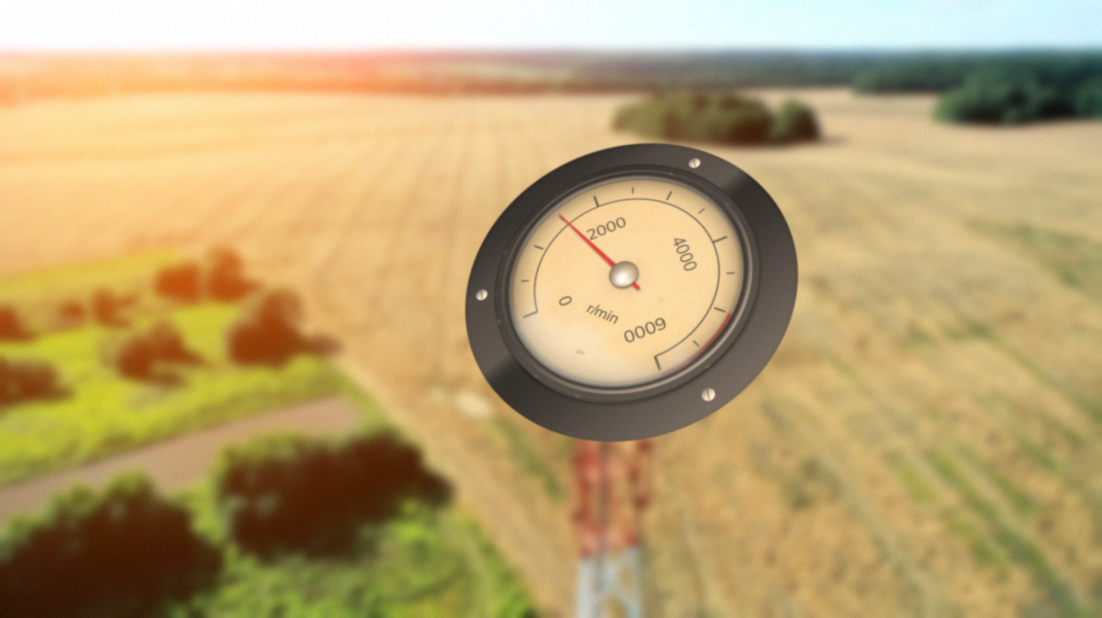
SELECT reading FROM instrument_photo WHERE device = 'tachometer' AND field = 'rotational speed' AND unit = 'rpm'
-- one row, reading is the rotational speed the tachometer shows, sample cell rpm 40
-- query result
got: rpm 1500
